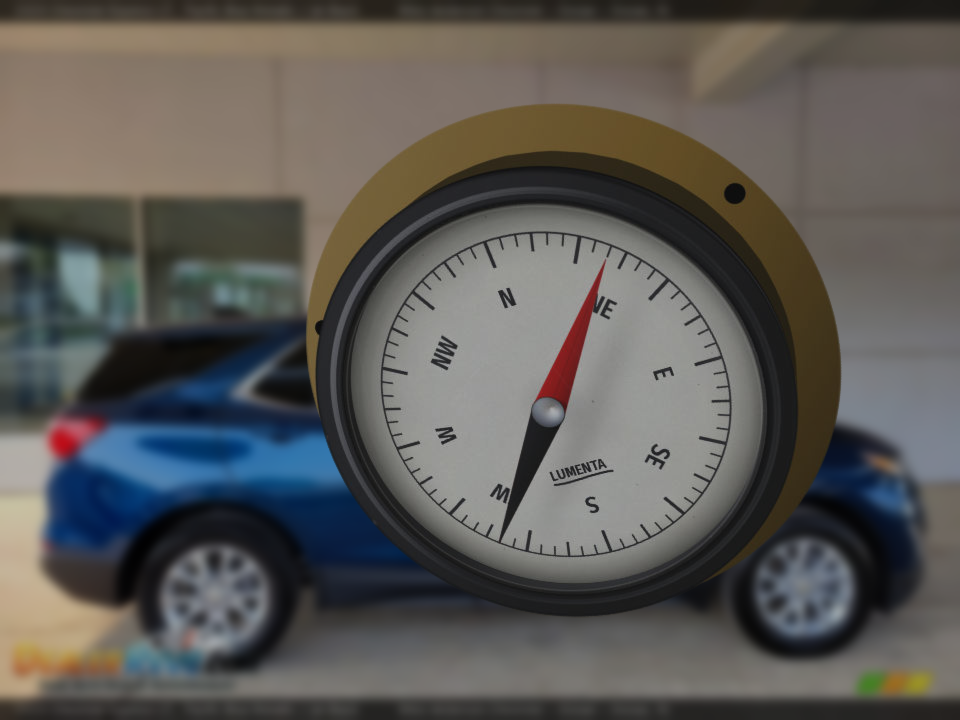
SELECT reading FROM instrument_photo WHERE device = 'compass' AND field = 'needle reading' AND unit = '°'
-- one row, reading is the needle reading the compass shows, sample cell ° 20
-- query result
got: ° 40
